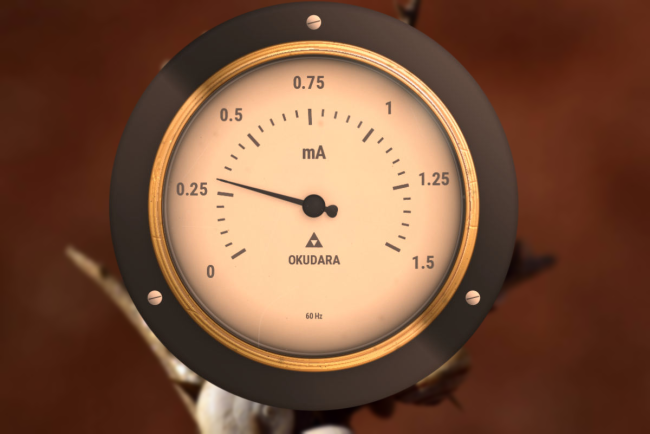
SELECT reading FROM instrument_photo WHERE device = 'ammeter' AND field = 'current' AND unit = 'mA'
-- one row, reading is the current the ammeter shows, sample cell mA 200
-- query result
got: mA 0.3
